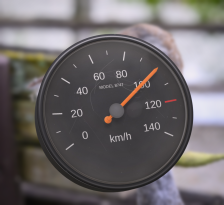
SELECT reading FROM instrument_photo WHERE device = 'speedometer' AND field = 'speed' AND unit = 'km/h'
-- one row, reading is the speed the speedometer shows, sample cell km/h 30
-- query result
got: km/h 100
